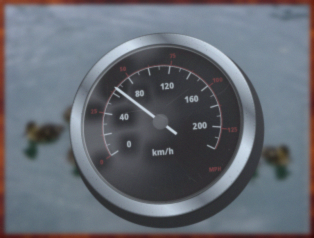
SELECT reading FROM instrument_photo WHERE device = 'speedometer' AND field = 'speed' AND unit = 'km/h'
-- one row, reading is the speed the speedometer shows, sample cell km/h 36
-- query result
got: km/h 65
